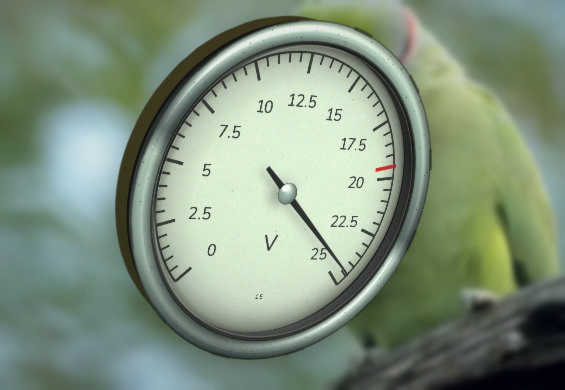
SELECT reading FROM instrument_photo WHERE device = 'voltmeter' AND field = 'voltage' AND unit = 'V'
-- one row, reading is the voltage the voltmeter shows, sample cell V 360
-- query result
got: V 24.5
